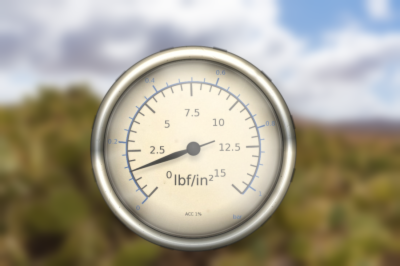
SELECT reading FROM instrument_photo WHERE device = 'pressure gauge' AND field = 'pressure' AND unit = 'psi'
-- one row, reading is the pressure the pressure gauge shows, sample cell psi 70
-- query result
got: psi 1.5
